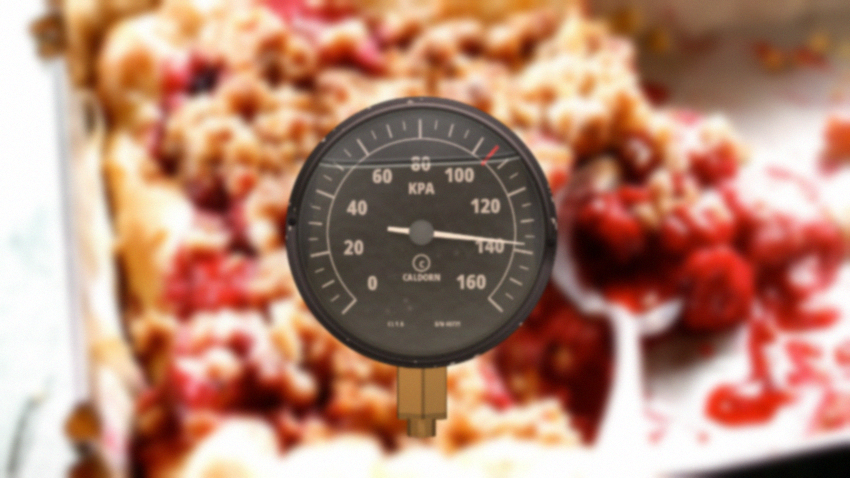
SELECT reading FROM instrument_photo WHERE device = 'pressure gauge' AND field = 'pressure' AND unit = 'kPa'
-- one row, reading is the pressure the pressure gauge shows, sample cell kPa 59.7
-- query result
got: kPa 137.5
